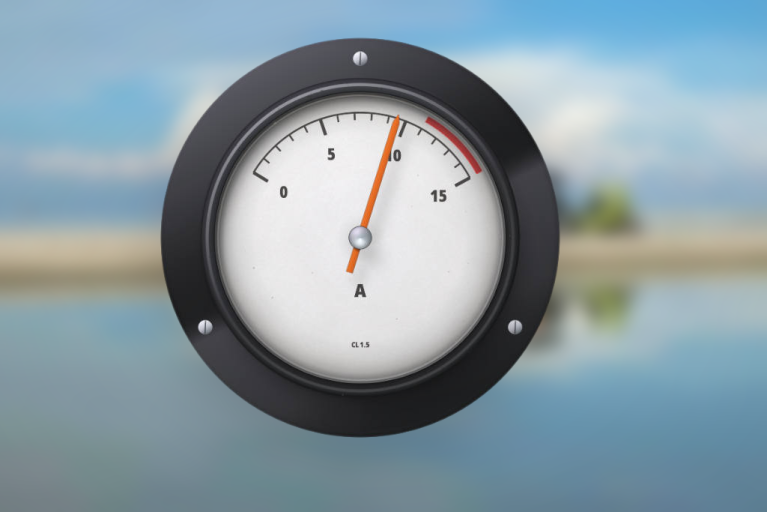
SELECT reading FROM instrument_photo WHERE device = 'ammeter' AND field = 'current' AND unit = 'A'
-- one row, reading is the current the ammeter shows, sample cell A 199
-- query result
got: A 9.5
